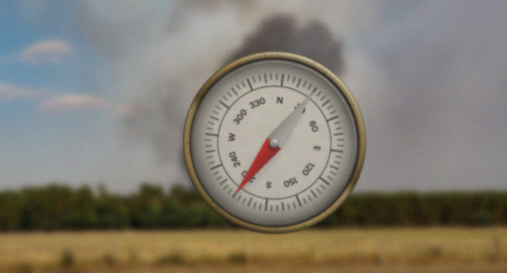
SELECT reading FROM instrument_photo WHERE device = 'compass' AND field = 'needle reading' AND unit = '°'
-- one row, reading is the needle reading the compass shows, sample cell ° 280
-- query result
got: ° 210
